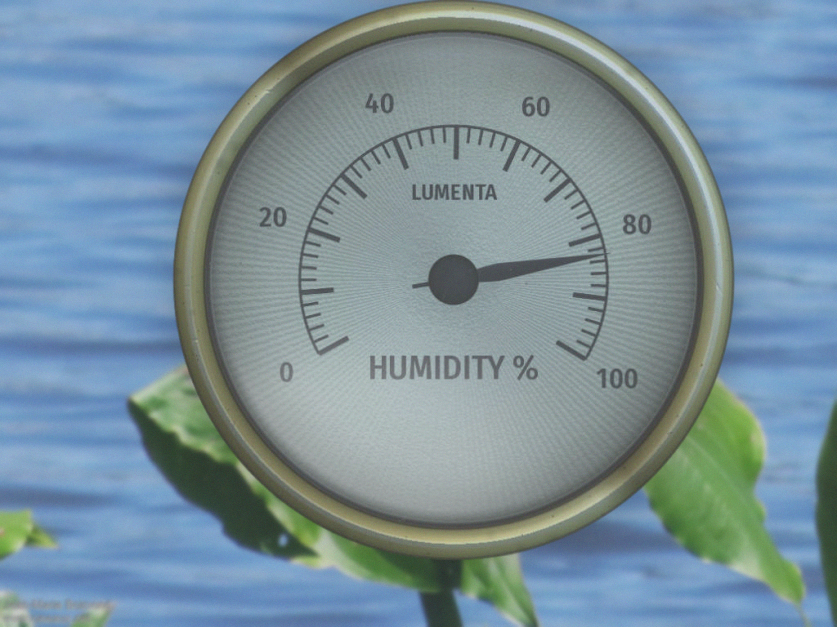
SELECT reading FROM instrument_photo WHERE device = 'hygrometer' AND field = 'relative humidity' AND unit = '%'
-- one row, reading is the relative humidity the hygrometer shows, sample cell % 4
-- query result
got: % 83
